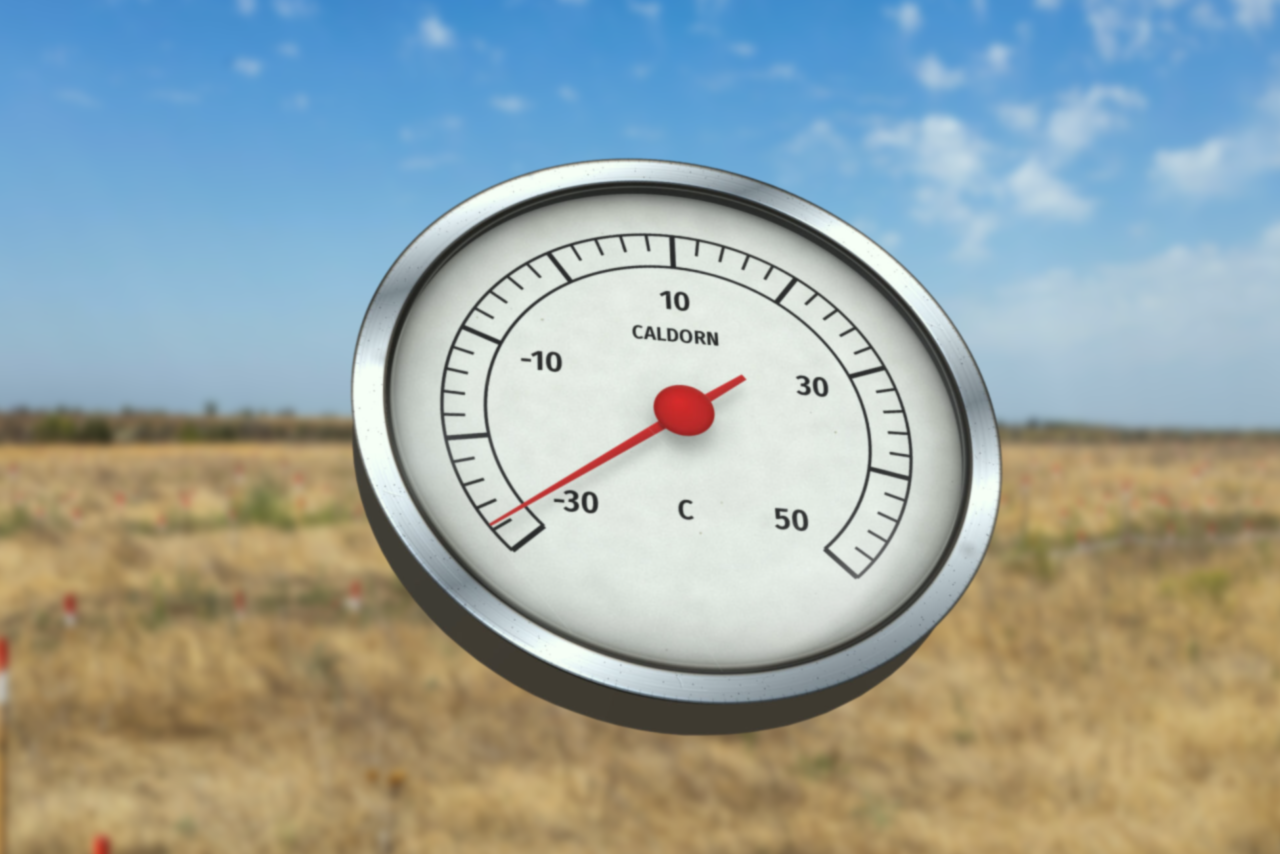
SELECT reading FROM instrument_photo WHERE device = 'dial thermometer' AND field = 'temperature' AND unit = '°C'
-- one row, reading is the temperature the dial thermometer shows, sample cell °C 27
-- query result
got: °C -28
